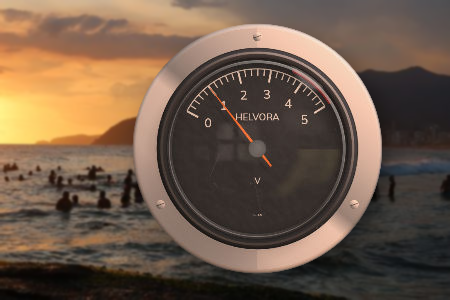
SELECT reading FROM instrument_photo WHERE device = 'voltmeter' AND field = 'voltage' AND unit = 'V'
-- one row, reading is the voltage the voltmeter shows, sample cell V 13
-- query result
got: V 1
